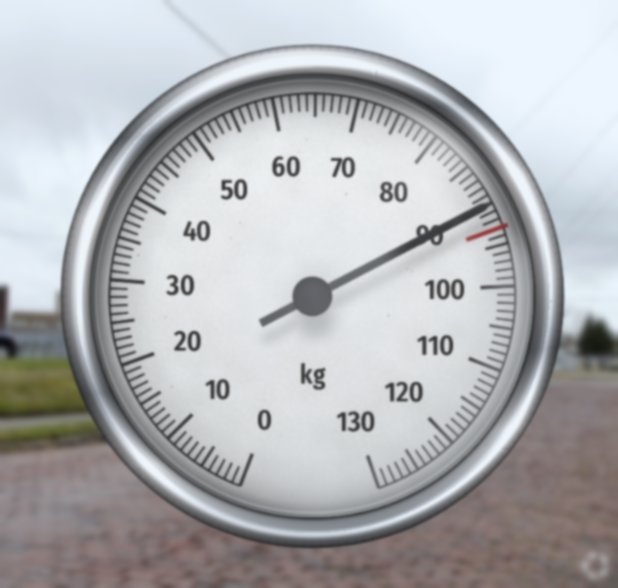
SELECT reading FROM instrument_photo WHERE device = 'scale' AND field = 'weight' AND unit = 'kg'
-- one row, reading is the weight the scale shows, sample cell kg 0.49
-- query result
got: kg 90
